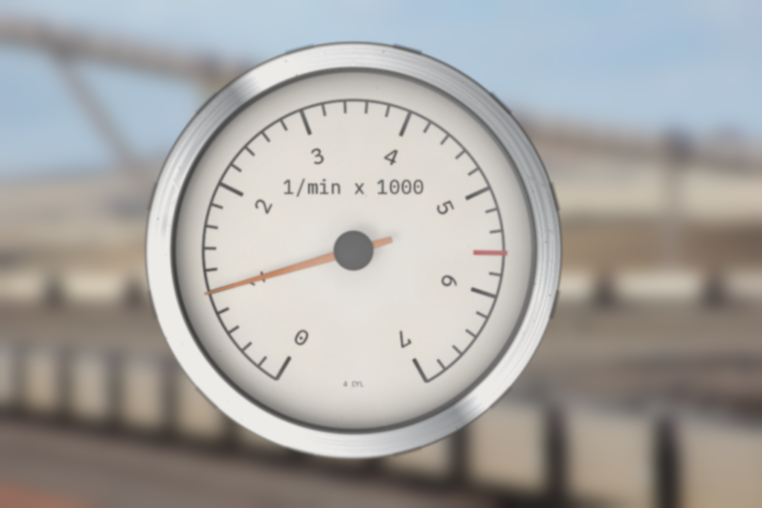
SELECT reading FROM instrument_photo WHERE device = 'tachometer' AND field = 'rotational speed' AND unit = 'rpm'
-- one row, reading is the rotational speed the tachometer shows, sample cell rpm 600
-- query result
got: rpm 1000
